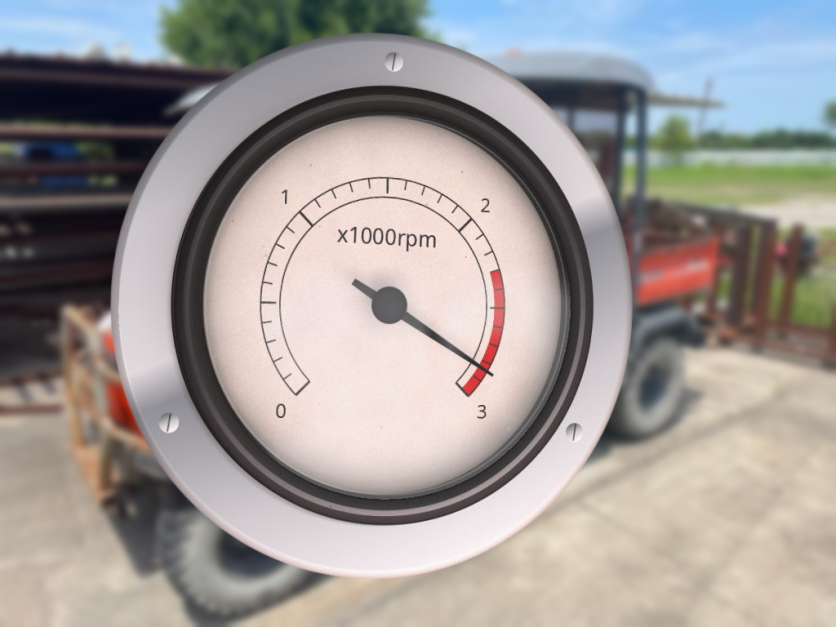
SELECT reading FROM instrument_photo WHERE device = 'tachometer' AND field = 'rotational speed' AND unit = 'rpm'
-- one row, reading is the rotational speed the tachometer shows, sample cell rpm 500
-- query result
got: rpm 2850
